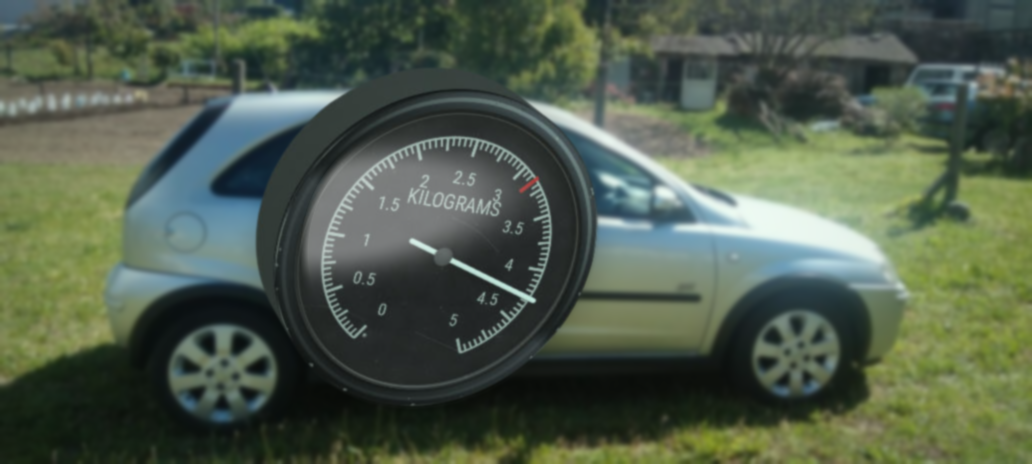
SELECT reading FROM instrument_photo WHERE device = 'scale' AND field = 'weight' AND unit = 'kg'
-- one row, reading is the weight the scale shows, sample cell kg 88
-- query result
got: kg 4.25
